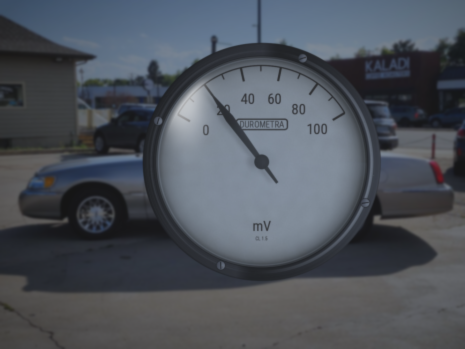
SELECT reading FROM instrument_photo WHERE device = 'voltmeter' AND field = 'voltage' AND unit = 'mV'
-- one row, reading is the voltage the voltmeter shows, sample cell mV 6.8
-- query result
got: mV 20
